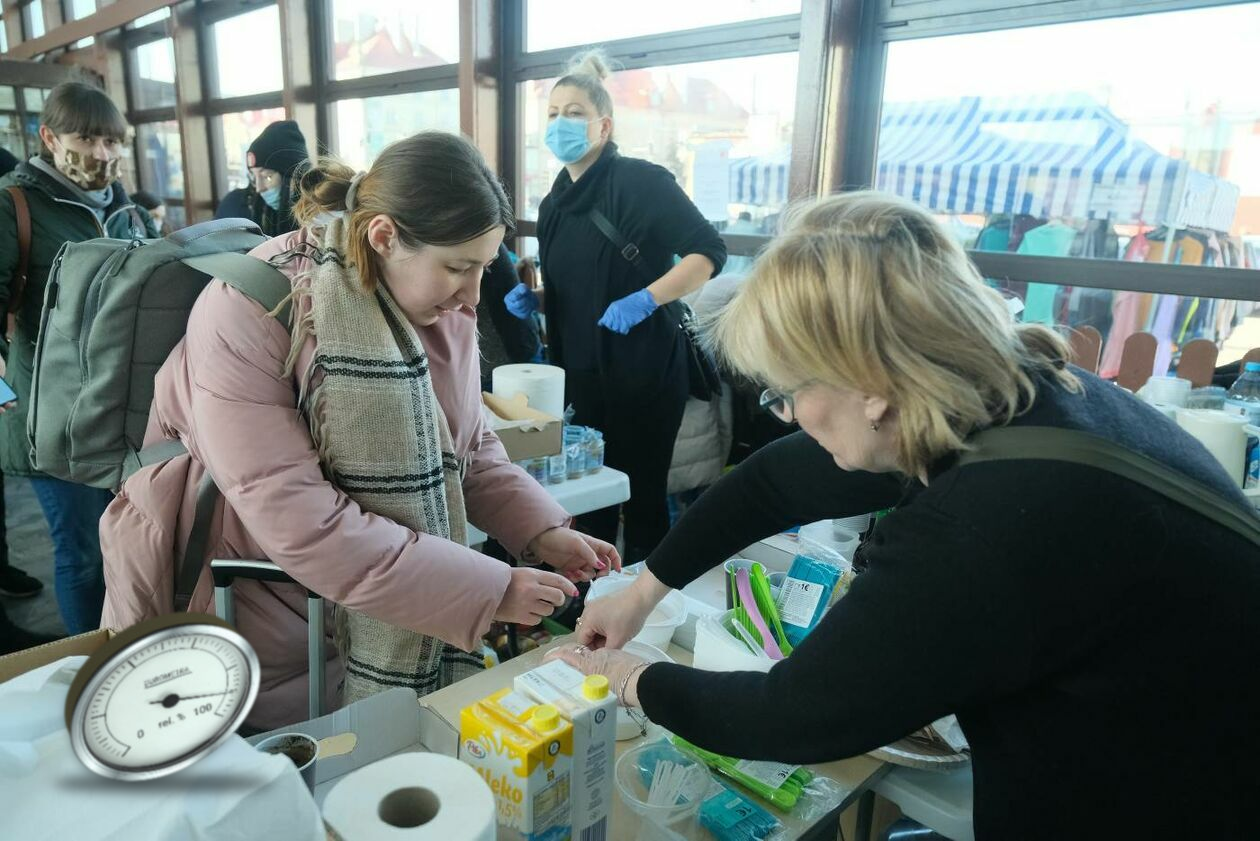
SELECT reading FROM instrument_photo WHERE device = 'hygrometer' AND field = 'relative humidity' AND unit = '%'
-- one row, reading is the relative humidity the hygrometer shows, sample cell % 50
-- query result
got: % 90
